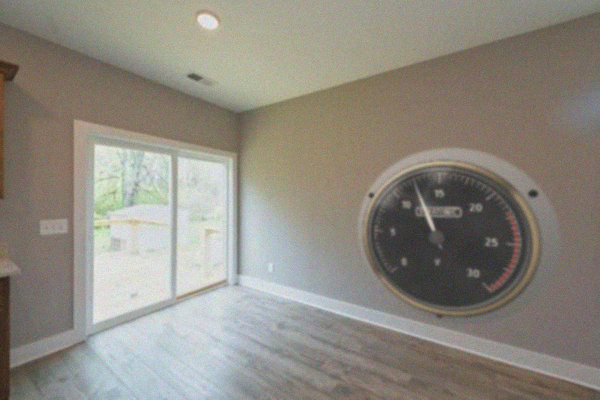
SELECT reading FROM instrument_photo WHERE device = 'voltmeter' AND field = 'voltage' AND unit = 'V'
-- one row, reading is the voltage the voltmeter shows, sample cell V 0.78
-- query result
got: V 12.5
